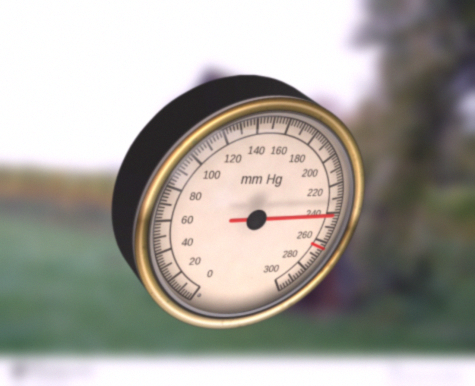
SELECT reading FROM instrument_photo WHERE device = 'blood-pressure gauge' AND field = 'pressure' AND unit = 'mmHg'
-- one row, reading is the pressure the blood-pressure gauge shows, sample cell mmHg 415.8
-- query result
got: mmHg 240
